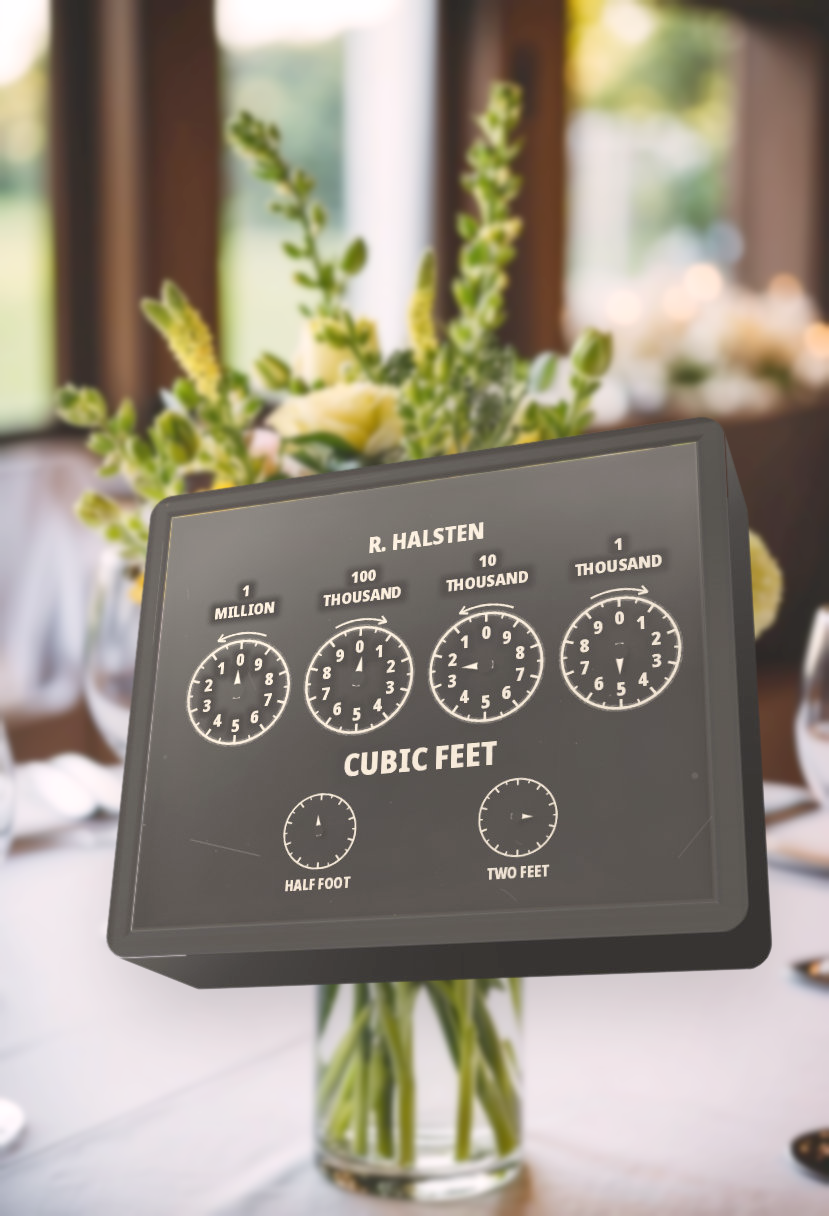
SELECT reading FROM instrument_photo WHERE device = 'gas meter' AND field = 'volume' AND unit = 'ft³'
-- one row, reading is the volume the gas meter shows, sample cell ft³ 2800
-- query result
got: ft³ 2500
